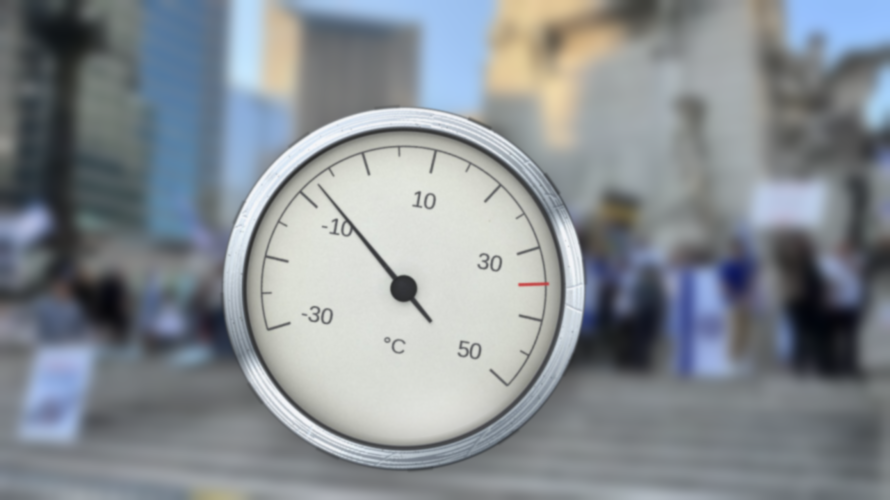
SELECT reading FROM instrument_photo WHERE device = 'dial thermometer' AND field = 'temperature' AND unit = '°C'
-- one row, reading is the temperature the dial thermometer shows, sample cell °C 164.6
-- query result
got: °C -7.5
